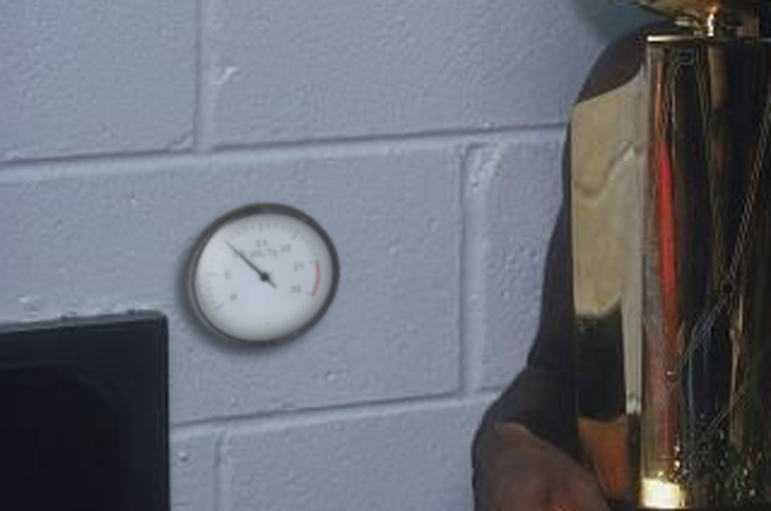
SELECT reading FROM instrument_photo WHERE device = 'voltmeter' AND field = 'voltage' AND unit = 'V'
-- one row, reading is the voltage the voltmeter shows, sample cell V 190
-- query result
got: V 10
